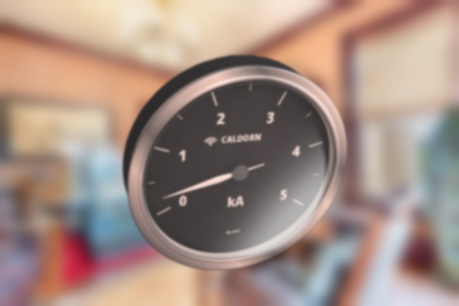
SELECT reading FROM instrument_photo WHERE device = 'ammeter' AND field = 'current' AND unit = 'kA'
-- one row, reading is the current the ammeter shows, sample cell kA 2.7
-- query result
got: kA 0.25
